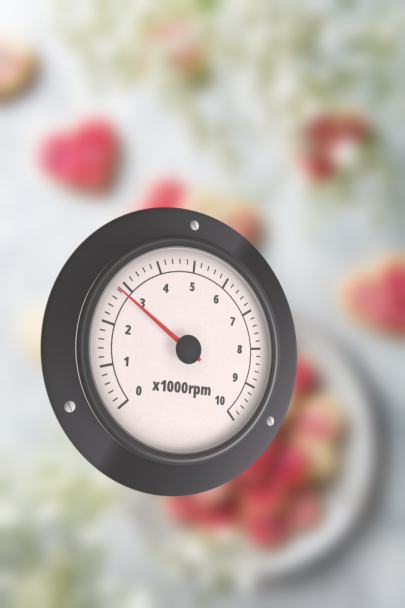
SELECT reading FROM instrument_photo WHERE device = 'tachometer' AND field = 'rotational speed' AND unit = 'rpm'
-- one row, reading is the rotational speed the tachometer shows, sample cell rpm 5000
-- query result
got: rpm 2800
